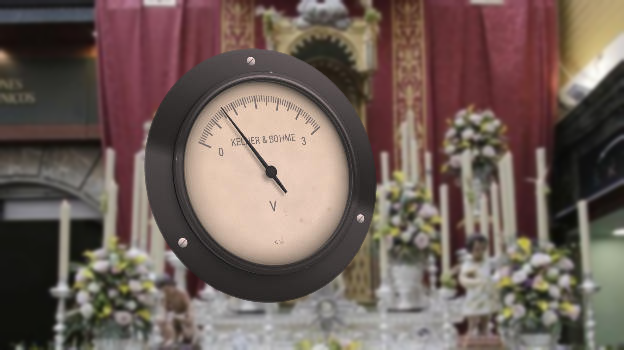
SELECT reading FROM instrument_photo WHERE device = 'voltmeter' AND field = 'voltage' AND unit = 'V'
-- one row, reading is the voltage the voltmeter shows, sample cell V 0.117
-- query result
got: V 0.75
